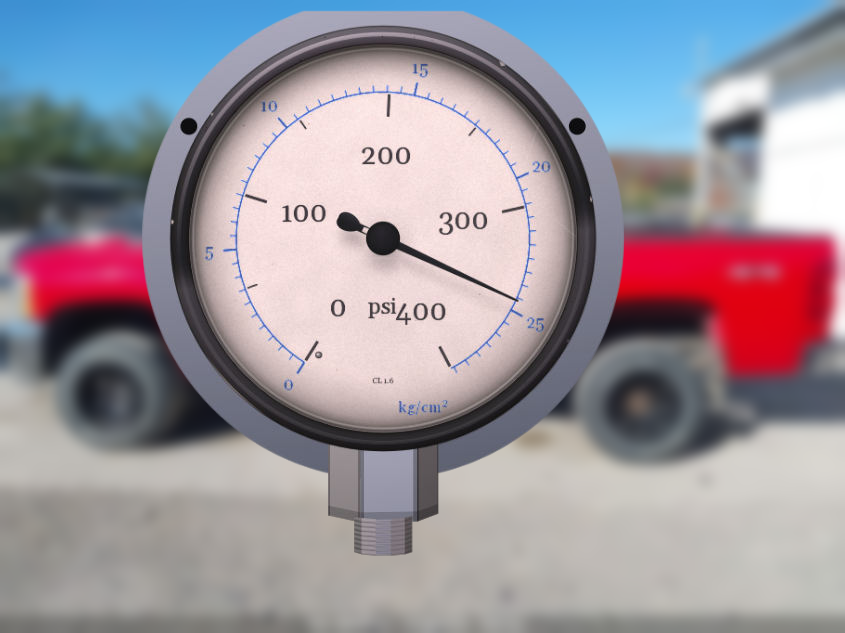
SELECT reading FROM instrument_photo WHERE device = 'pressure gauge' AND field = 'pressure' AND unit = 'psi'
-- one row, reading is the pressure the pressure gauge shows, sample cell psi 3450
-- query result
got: psi 350
